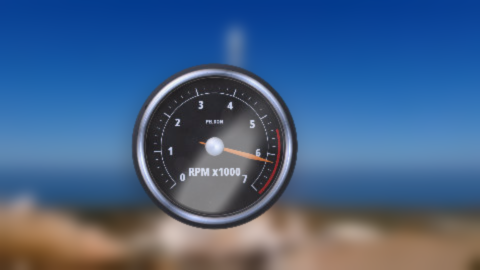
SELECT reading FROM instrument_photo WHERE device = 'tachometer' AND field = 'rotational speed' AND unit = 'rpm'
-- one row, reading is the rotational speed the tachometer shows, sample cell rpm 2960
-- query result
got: rpm 6200
